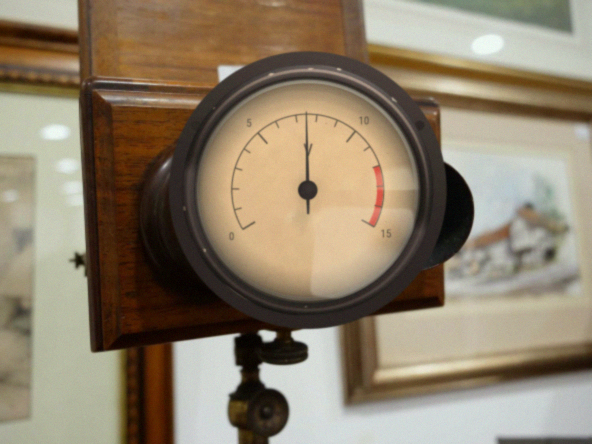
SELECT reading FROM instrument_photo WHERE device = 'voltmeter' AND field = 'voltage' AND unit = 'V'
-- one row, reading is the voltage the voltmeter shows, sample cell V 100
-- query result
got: V 7.5
